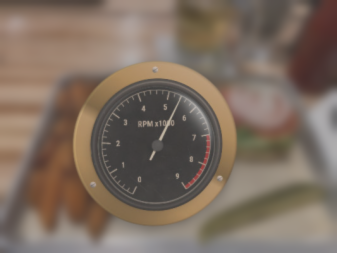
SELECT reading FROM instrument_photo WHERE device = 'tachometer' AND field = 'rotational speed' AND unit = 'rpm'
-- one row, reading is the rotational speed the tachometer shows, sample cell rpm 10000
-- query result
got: rpm 5400
